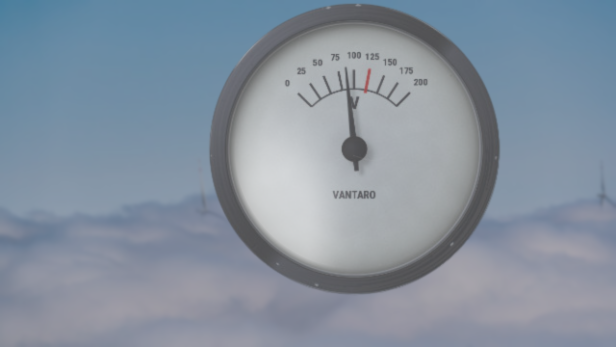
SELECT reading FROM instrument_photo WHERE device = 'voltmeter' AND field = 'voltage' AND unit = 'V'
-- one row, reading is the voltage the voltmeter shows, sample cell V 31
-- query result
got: V 87.5
